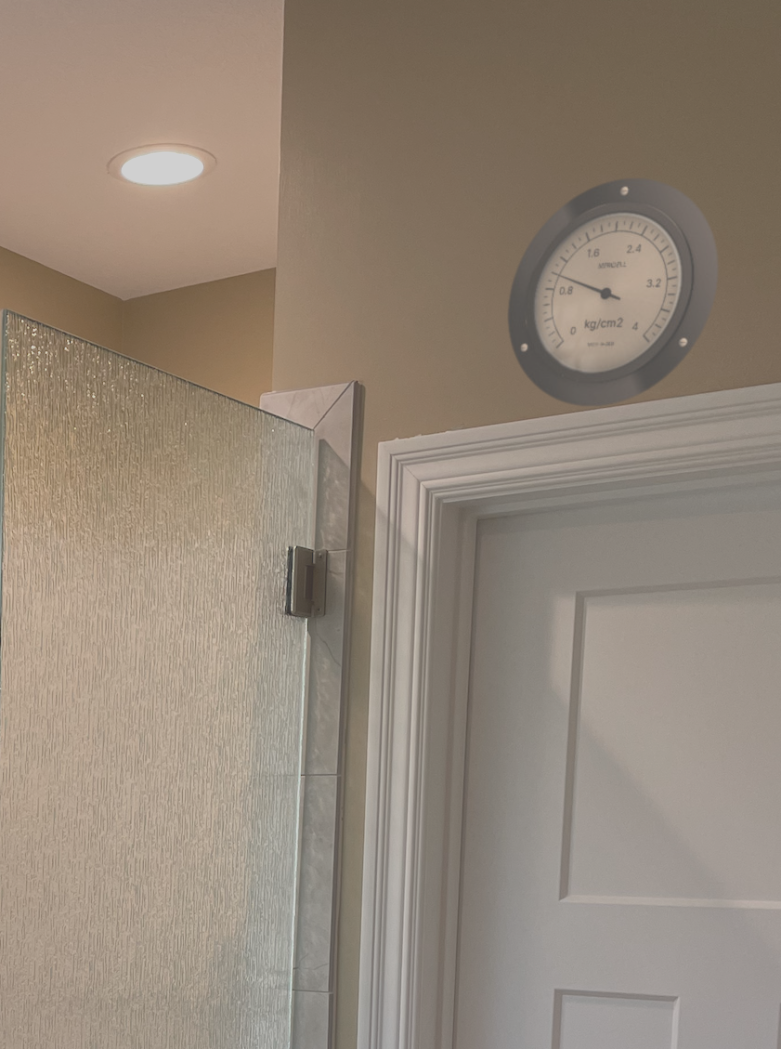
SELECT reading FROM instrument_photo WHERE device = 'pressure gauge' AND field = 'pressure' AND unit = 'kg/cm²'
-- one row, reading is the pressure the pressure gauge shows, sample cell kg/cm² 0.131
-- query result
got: kg/cm² 1
